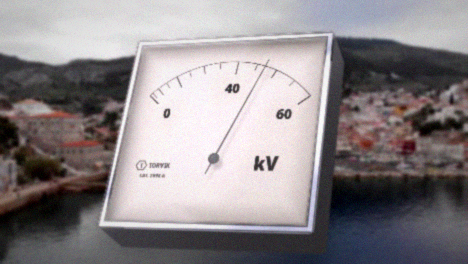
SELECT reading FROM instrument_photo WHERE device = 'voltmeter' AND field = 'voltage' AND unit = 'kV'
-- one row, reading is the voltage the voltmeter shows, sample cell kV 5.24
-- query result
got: kV 47.5
